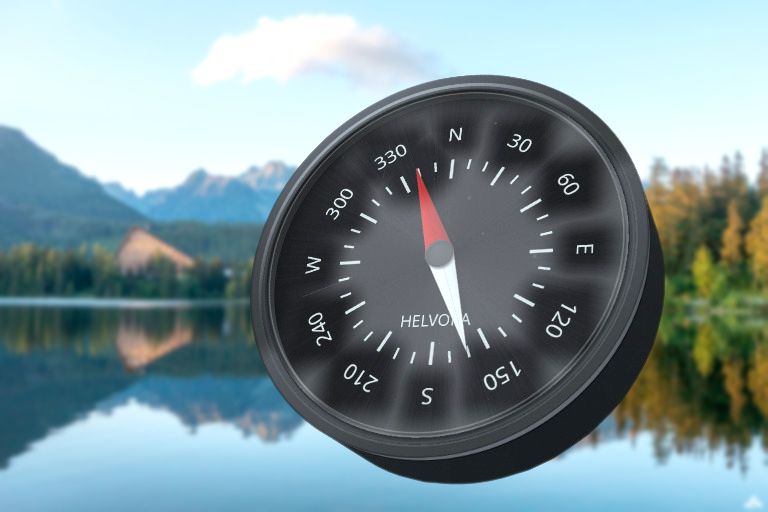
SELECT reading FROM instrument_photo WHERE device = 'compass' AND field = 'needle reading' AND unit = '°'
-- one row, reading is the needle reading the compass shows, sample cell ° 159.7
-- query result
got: ° 340
